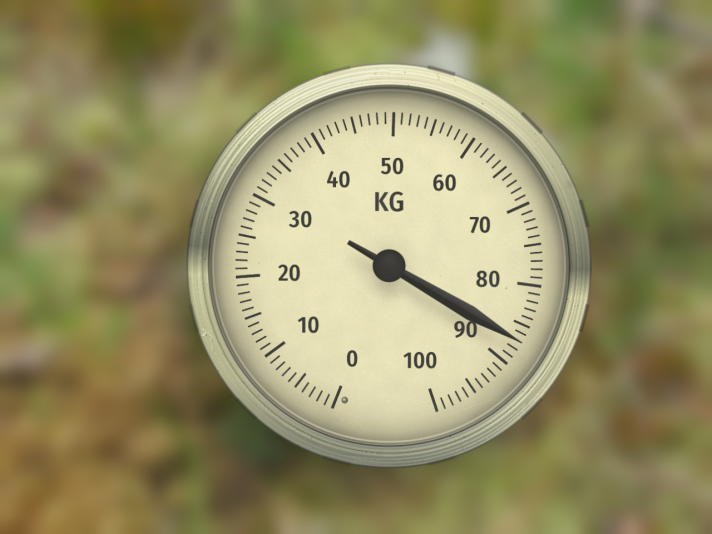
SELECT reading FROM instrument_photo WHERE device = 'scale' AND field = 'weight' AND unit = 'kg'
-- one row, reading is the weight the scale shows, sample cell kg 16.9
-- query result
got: kg 87
